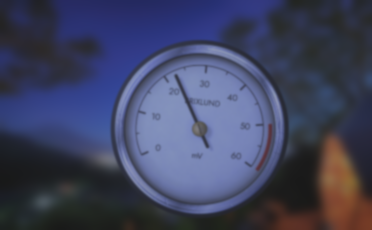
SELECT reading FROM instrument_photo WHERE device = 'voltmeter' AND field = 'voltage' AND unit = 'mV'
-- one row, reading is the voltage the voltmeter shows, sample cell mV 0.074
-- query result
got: mV 22.5
